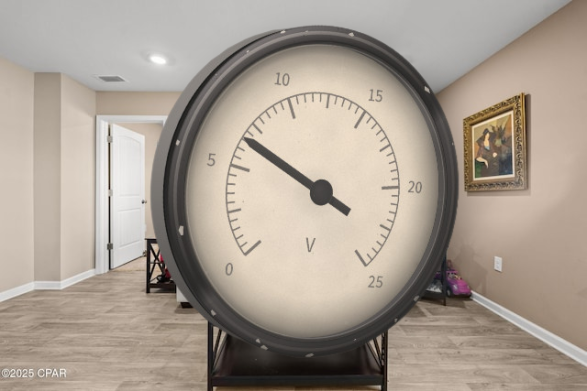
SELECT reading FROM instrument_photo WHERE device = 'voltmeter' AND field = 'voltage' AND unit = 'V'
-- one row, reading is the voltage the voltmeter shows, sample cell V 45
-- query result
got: V 6.5
